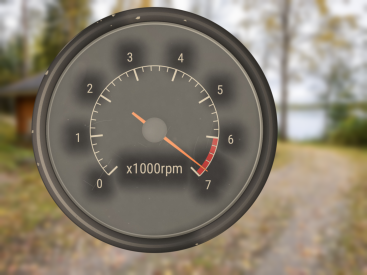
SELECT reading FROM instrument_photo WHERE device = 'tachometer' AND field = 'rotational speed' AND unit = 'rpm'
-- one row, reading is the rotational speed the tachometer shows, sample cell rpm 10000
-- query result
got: rpm 6800
